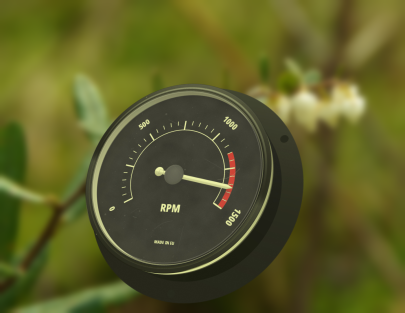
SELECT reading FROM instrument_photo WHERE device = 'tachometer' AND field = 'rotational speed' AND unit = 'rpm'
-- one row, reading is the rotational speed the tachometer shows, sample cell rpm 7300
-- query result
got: rpm 1375
